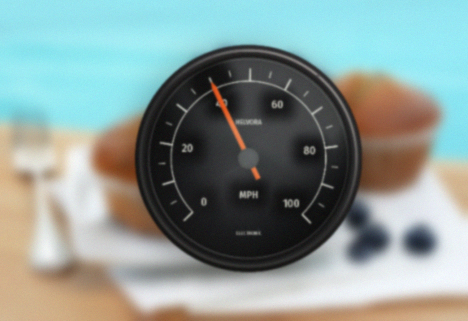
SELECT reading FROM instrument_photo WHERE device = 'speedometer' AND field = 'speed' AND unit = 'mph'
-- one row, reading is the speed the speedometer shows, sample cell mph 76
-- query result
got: mph 40
